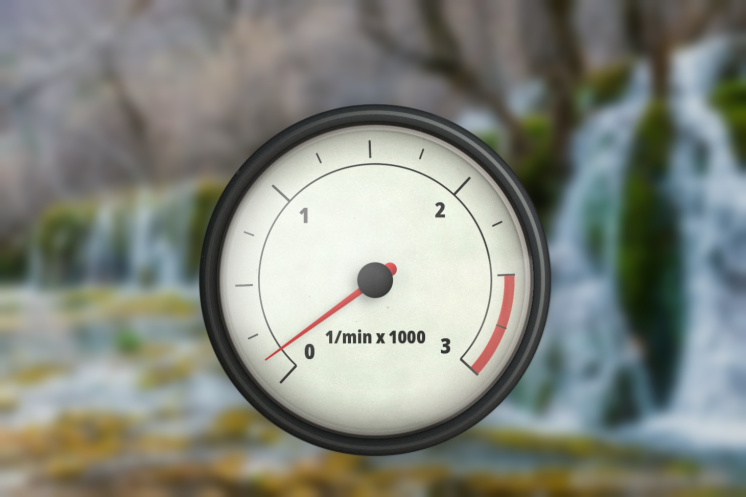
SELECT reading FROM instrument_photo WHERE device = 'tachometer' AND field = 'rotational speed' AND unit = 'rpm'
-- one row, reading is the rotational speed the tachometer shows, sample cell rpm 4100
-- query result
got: rpm 125
